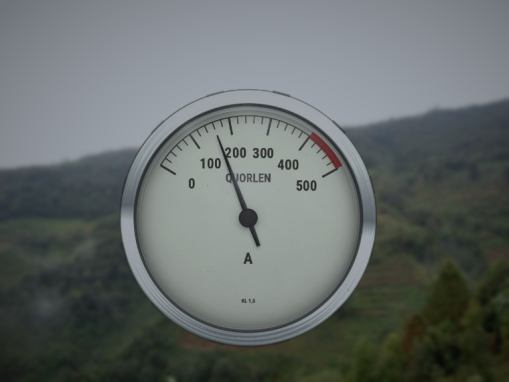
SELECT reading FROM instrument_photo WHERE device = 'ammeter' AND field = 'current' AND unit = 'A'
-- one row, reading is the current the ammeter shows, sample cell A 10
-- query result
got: A 160
